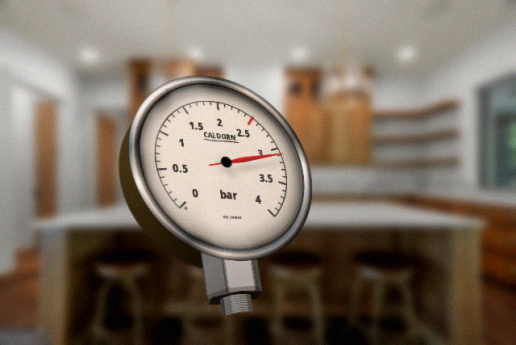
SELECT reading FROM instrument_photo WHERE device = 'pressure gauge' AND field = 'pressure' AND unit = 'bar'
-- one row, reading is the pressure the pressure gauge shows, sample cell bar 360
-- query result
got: bar 3.1
